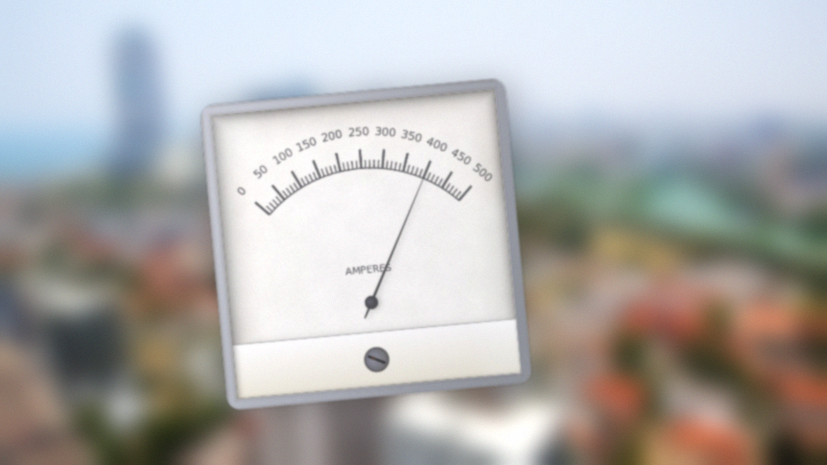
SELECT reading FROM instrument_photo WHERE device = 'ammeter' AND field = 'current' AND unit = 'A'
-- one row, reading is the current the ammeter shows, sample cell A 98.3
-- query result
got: A 400
